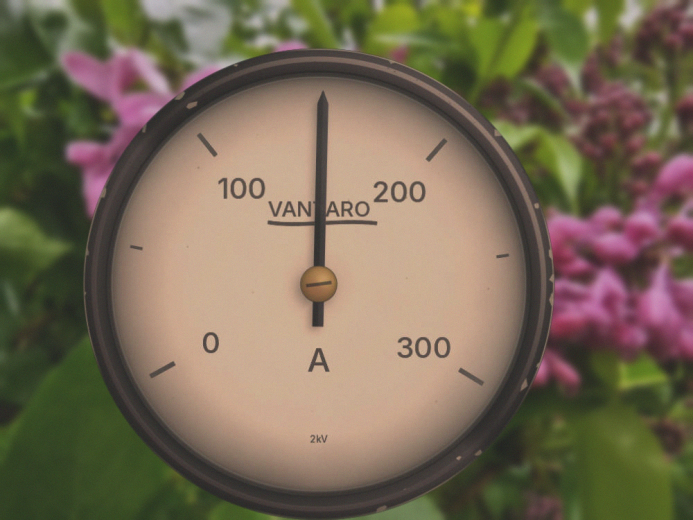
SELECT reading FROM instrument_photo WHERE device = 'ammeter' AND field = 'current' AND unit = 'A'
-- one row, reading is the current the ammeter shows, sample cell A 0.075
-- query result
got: A 150
